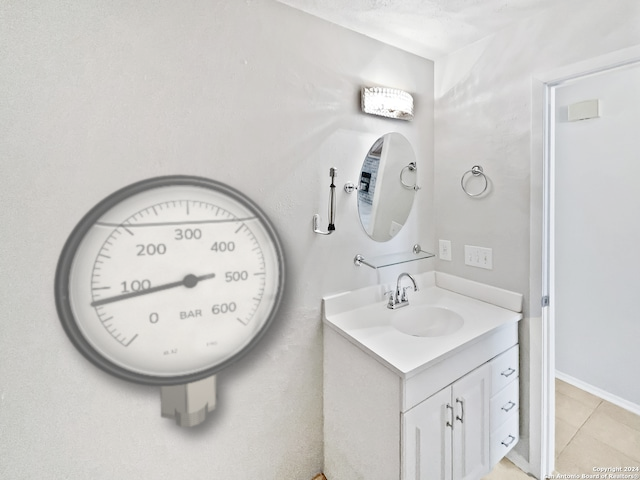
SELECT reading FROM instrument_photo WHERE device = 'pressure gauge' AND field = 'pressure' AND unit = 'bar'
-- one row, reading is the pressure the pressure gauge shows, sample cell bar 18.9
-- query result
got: bar 80
